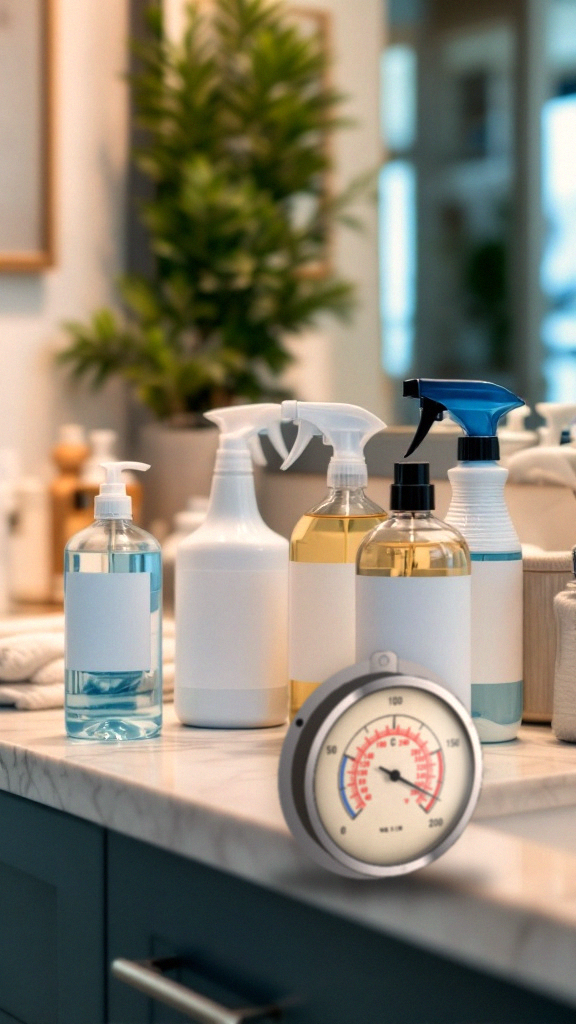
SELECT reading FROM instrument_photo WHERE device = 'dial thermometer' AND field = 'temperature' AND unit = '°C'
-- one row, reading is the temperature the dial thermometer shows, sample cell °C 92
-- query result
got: °C 187.5
